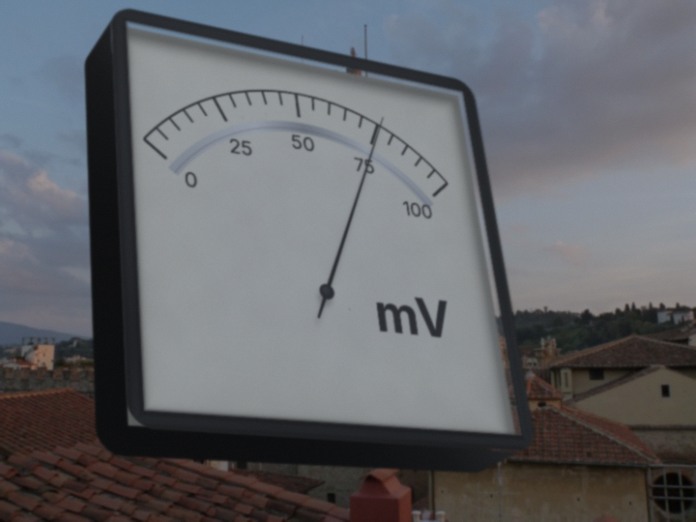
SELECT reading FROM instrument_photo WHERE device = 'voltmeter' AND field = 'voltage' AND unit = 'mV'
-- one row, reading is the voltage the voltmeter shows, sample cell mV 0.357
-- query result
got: mV 75
